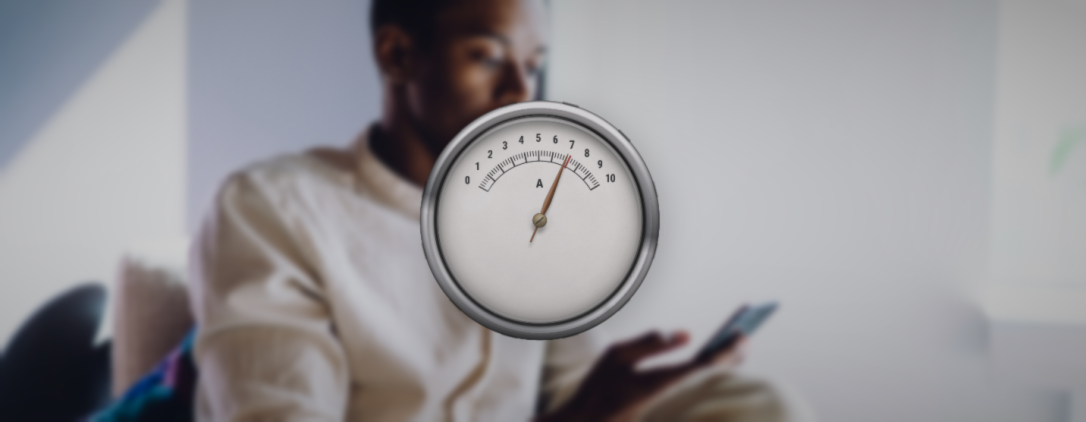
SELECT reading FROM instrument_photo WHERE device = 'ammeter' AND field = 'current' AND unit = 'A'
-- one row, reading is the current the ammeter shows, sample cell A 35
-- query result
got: A 7
